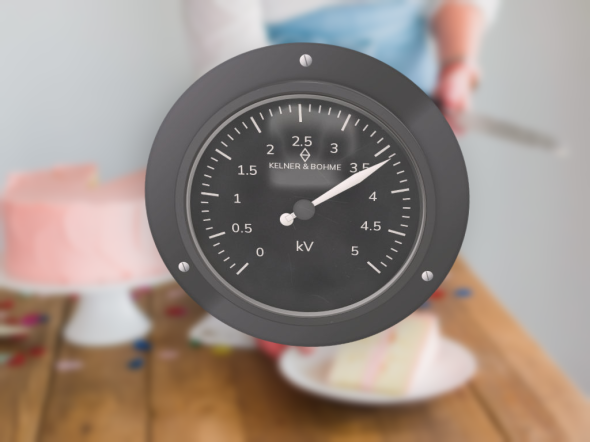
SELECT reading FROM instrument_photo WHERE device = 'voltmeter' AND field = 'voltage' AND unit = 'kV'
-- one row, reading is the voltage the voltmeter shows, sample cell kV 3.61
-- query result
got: kV 3.6
